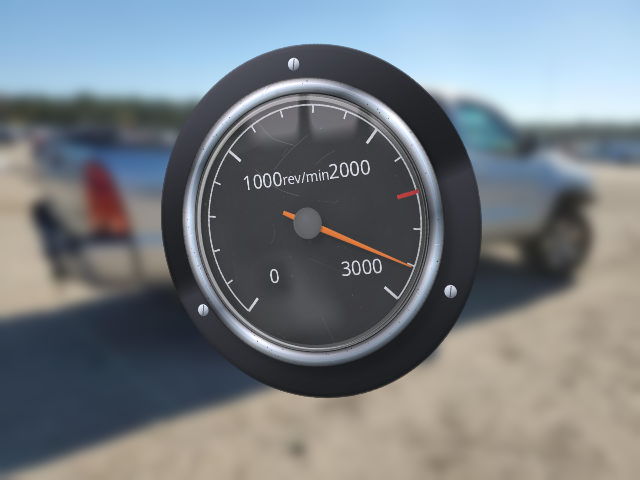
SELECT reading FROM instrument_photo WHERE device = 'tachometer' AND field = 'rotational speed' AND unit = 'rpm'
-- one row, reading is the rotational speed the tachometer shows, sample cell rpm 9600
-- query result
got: rpm 2800
